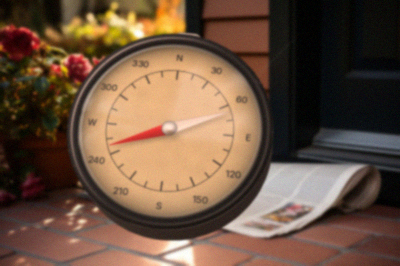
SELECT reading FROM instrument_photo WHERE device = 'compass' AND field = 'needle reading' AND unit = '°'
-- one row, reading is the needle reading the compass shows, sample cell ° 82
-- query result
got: ° 247.5
